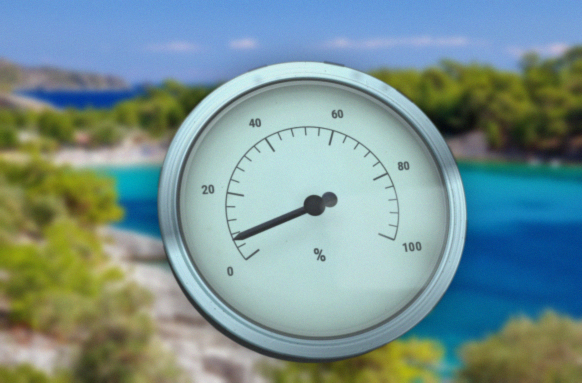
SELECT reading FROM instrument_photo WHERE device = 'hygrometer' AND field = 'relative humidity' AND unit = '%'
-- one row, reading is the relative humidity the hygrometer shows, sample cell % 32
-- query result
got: % 6
